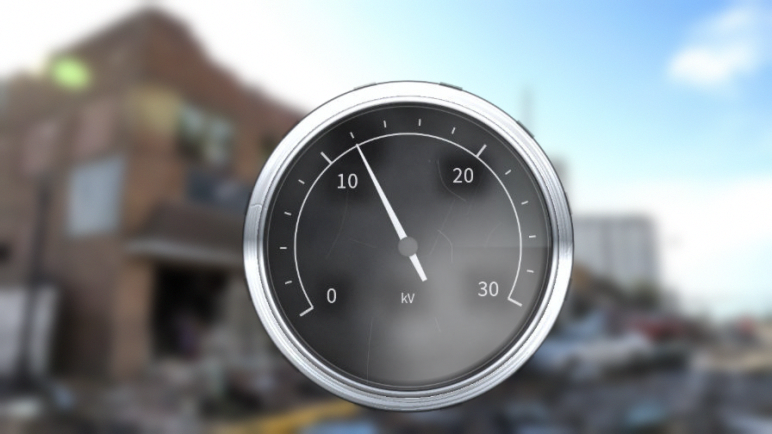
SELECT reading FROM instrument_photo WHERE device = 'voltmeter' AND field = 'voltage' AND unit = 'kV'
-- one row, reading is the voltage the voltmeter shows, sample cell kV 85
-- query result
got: kV 12
